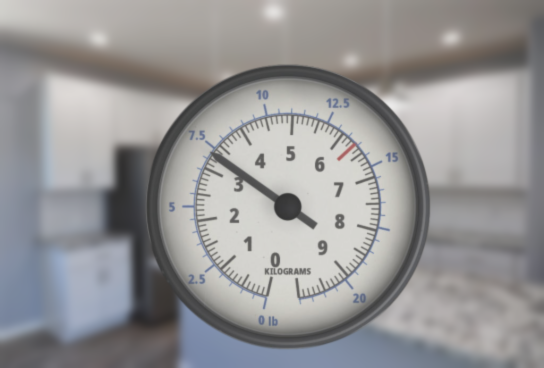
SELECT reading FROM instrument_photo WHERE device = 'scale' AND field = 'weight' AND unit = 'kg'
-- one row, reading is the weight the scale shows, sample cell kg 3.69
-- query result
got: kg 3.3
